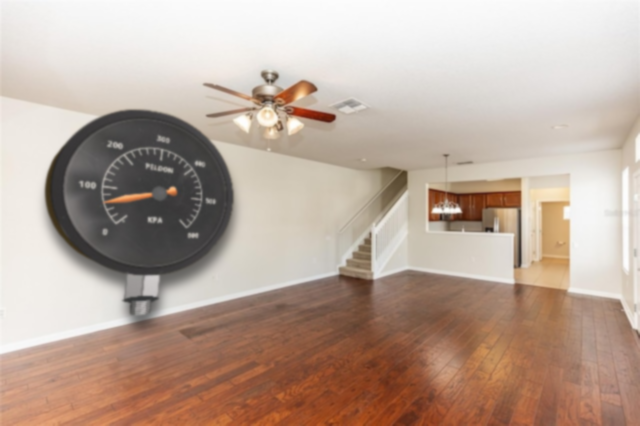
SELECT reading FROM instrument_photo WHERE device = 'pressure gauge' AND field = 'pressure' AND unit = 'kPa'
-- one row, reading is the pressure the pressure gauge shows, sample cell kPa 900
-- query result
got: kPa 60
